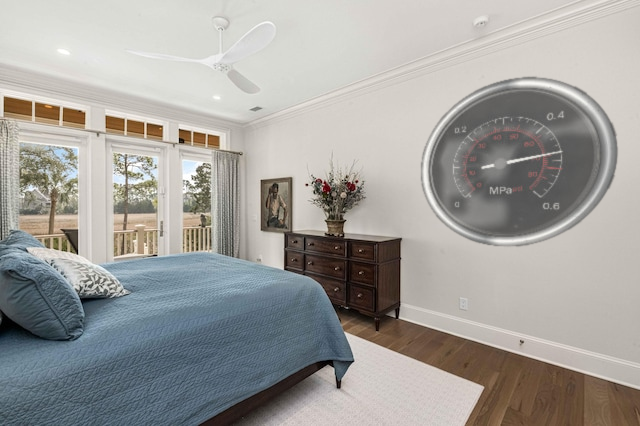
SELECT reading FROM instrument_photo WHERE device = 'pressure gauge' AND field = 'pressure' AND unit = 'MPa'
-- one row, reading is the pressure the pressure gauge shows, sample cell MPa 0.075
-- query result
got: MPa 0.48
